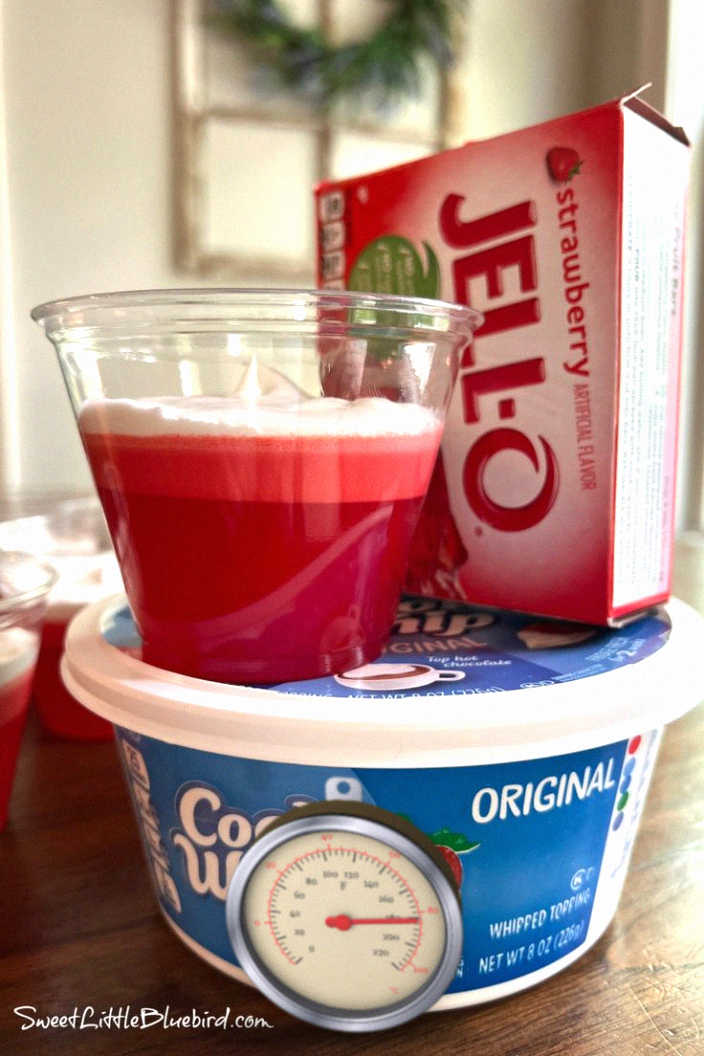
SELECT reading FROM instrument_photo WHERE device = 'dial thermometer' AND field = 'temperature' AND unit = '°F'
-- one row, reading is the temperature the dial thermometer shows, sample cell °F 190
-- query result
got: °F 180
